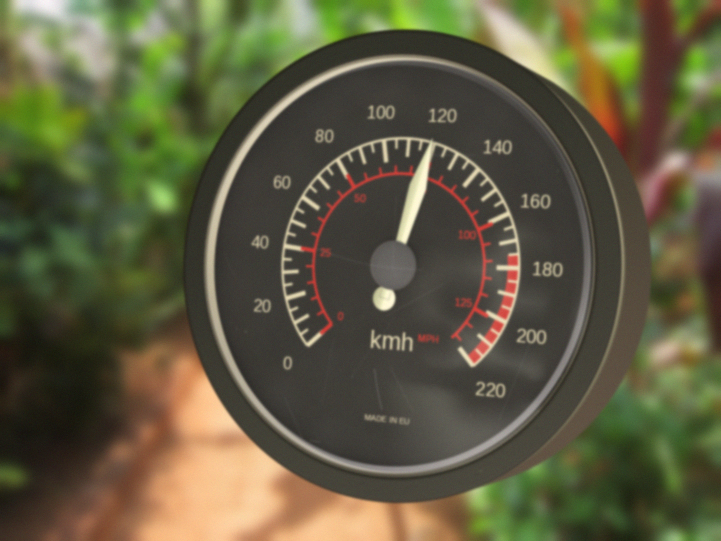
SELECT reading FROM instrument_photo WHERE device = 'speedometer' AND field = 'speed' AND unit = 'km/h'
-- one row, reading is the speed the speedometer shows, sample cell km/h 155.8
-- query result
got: km/h 120
